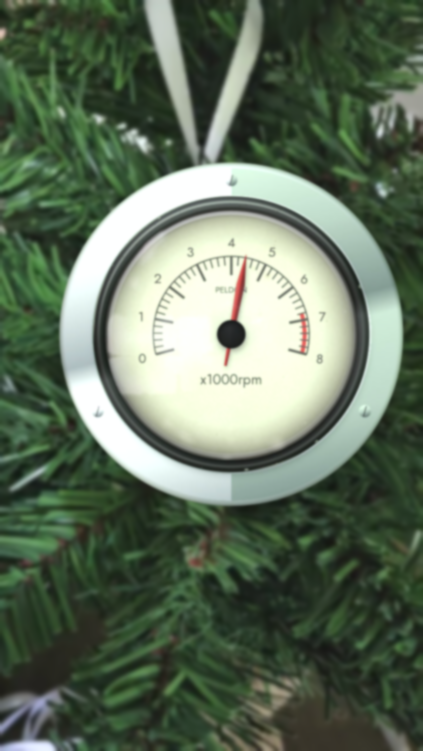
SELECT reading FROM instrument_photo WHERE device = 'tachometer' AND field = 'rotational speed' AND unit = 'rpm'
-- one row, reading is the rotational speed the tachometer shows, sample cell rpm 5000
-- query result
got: rpm 4400
